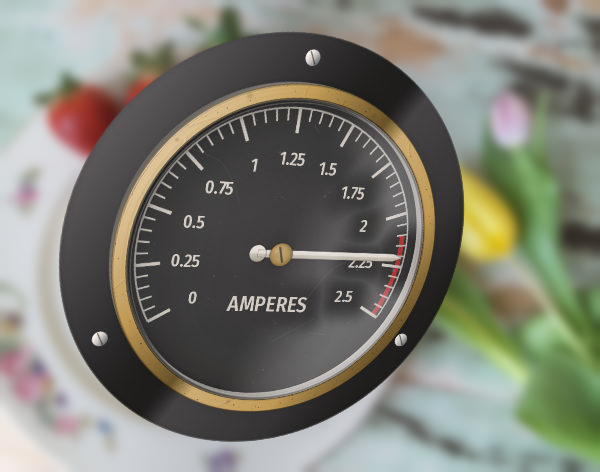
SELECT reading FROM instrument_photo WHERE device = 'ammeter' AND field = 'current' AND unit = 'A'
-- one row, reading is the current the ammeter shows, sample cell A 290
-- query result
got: A 2.2
